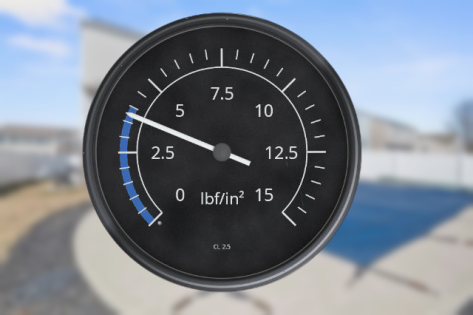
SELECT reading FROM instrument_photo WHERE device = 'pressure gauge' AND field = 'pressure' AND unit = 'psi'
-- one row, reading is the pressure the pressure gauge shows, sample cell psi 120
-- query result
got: psi 3.75
